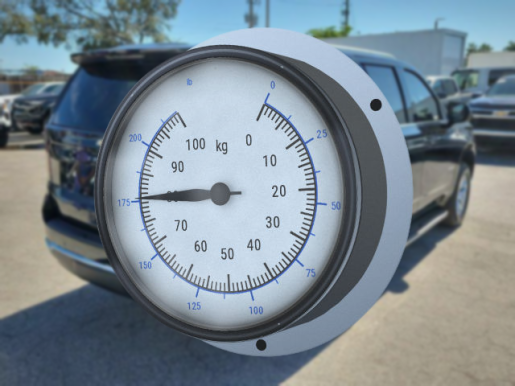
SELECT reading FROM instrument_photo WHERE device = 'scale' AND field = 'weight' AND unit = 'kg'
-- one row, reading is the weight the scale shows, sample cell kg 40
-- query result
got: kg 80
